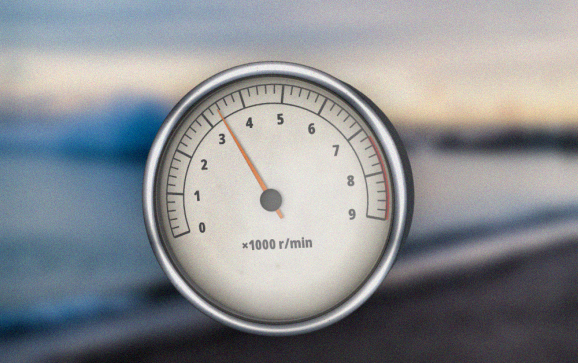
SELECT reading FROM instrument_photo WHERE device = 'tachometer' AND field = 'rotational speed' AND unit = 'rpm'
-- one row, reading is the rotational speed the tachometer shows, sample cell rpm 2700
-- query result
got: rpm 3400
